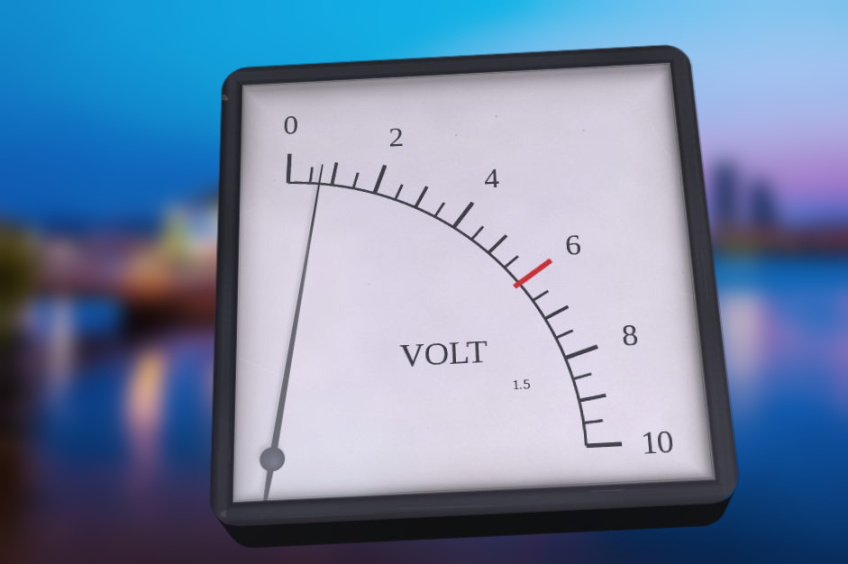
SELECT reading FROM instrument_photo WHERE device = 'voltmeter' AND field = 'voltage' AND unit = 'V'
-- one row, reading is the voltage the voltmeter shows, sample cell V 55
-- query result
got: V 0.75
